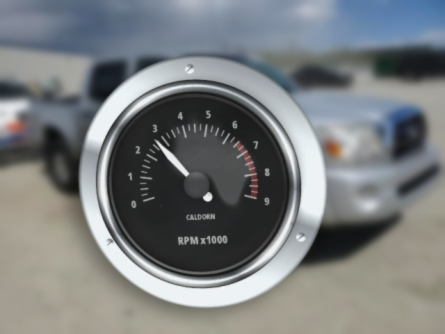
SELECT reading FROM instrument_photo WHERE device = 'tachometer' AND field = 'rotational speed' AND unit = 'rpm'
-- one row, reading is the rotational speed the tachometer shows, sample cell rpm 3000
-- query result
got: rpm 2750
